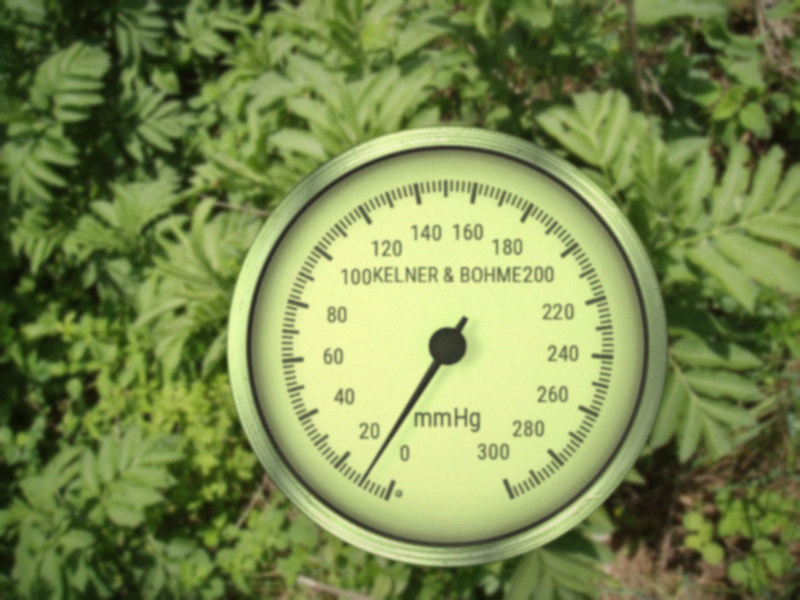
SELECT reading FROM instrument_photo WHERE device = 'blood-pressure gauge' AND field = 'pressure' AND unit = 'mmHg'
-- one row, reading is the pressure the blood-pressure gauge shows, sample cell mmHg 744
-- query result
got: mmHg 10
